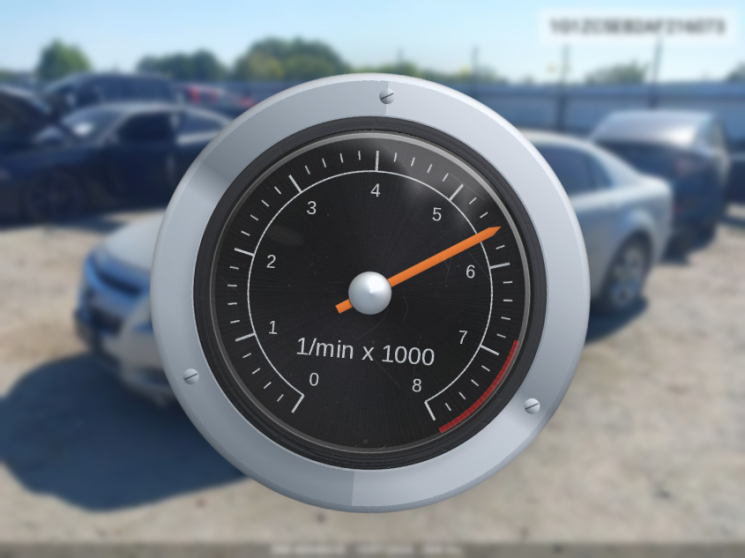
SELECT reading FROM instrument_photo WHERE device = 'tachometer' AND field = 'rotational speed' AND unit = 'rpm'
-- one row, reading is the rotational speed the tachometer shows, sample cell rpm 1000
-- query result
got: rpm 5600
